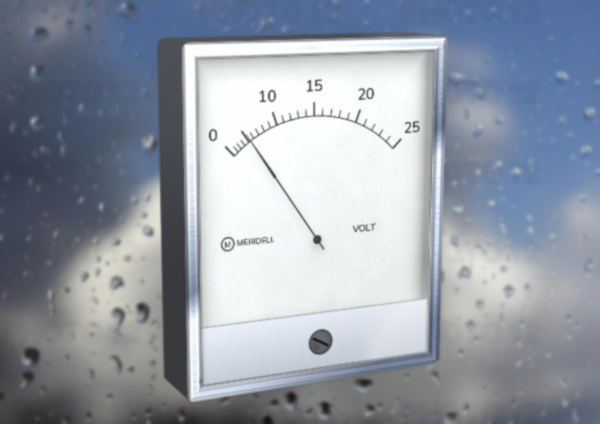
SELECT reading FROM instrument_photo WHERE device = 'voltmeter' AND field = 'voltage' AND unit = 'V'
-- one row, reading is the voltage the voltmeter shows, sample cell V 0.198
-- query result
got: V 5
